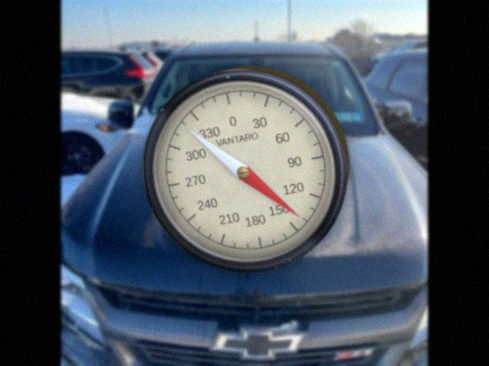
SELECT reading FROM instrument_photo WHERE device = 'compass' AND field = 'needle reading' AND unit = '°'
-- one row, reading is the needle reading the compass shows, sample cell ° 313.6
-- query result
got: ° 140
